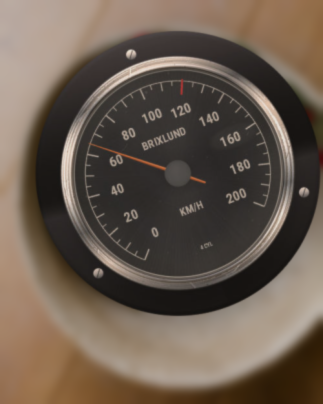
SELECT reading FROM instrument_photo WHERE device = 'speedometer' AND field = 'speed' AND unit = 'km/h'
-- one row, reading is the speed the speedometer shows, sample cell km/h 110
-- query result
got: km/h 65
